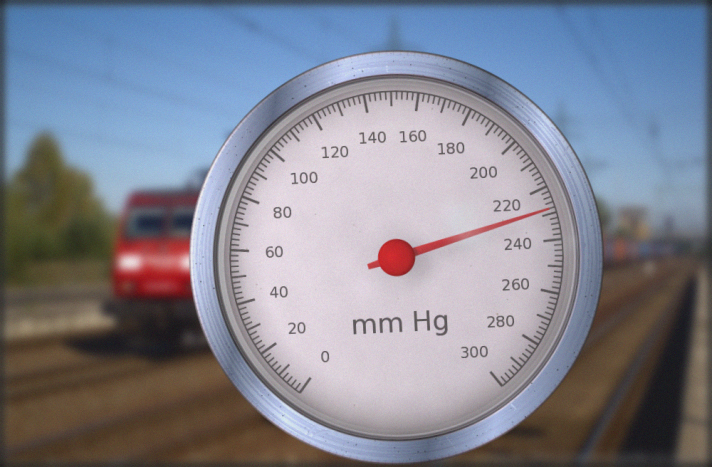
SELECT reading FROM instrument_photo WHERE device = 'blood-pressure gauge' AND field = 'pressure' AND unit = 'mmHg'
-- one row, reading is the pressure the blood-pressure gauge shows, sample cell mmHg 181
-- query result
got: mmHg 228
